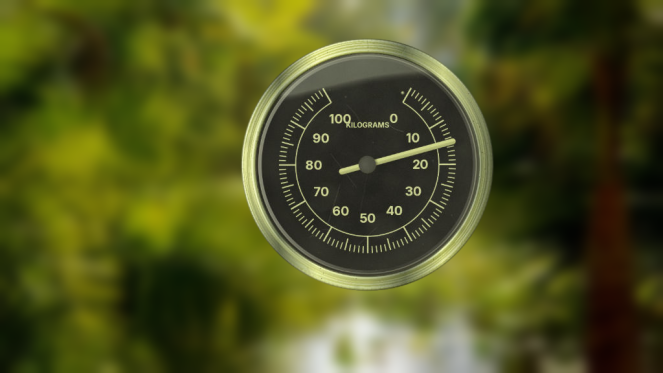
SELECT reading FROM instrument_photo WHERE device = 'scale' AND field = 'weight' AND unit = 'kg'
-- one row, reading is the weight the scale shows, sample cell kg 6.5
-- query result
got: kg 15
